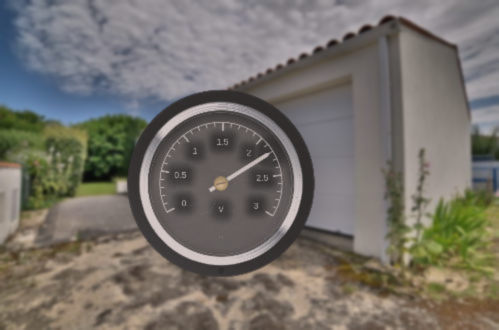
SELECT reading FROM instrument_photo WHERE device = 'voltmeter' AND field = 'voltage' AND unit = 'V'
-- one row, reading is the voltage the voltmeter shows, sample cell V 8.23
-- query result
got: V 2.2
